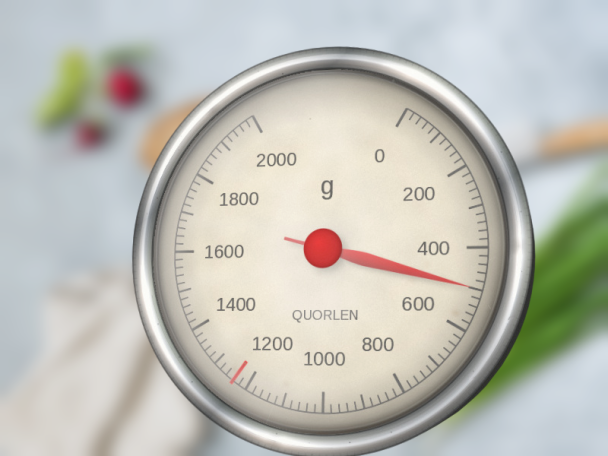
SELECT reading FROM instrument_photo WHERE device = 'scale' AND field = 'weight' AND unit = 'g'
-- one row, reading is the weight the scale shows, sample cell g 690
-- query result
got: g 500
